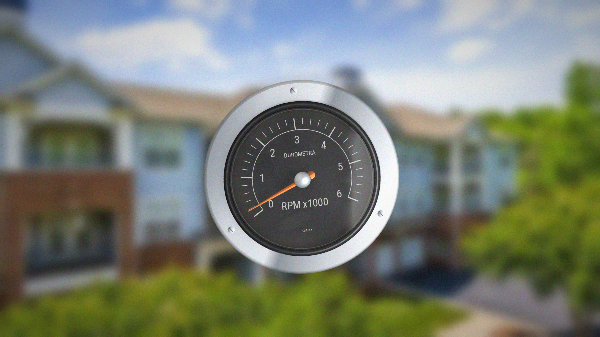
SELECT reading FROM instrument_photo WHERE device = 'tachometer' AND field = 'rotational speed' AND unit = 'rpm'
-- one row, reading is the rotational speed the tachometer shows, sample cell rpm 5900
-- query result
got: rpm 200
